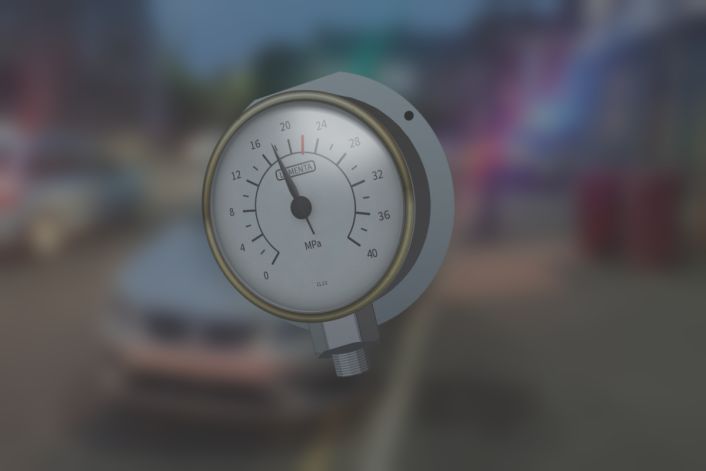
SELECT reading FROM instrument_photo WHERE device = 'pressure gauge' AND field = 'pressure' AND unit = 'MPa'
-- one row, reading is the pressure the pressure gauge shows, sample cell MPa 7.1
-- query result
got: MPa 18
